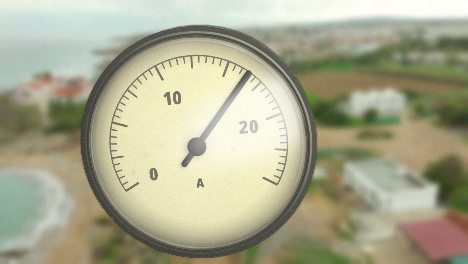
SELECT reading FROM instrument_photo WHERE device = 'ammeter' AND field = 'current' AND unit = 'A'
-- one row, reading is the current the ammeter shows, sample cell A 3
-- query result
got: A 16.5
